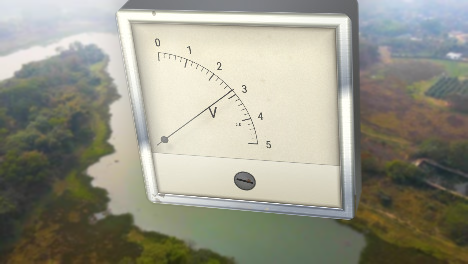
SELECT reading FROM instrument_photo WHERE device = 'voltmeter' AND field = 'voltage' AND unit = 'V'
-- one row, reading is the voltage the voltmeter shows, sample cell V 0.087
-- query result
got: V 2.8
